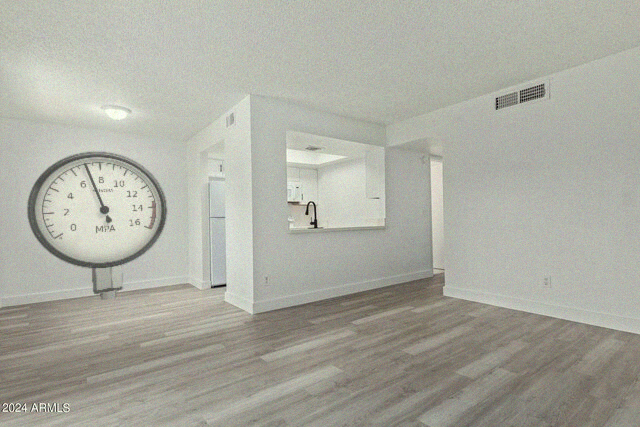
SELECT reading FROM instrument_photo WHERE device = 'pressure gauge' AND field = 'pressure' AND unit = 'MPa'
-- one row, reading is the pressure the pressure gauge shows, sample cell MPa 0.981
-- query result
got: MPa 7
